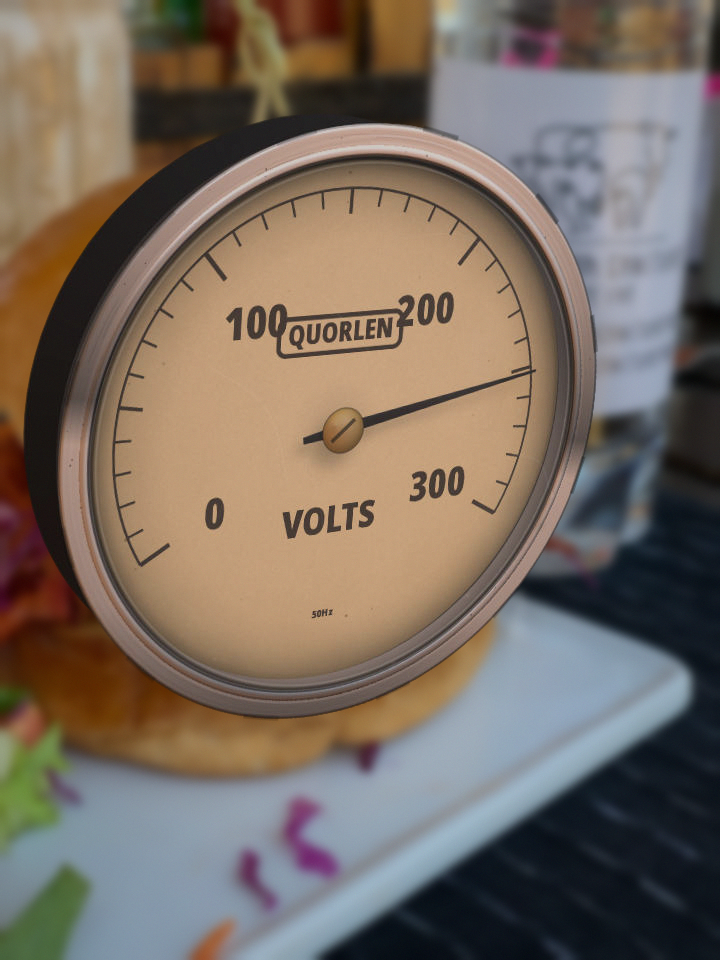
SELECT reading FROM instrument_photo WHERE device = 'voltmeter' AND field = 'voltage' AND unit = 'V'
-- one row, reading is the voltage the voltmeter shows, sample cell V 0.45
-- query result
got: V 250
